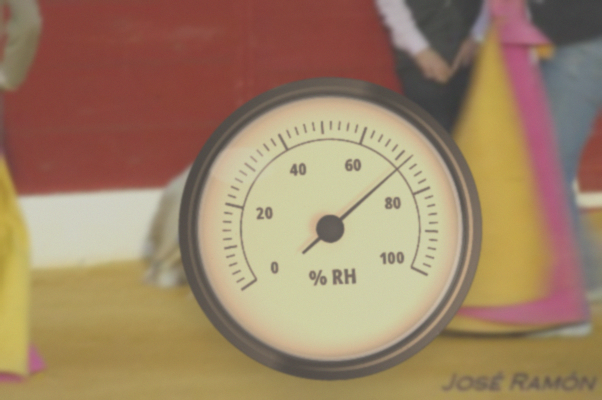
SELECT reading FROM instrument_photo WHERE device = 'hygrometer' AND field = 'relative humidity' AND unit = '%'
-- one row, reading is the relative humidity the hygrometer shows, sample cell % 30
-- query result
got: % 72
